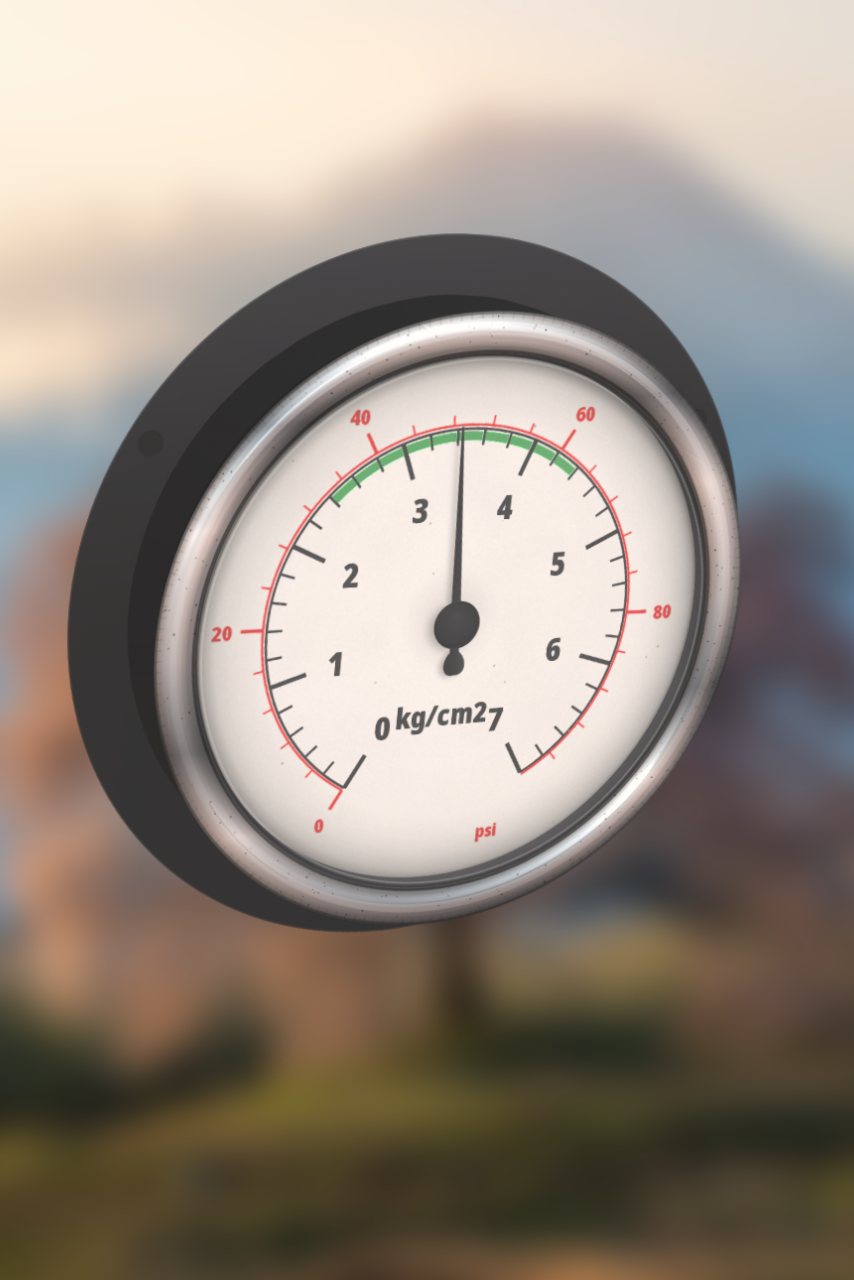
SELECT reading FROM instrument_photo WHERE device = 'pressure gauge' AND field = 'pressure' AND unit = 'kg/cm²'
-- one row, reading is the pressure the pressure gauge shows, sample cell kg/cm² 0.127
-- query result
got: kg/cm² 3.4
